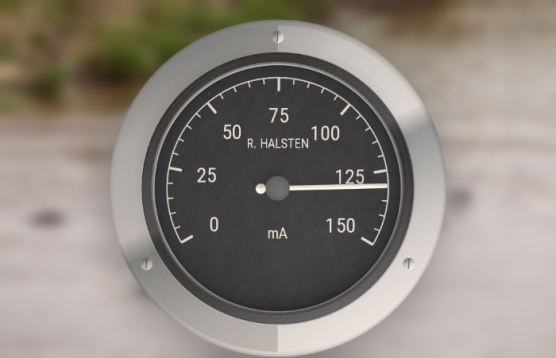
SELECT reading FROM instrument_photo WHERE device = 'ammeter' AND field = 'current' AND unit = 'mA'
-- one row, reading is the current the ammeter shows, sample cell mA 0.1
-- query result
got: mA 130
